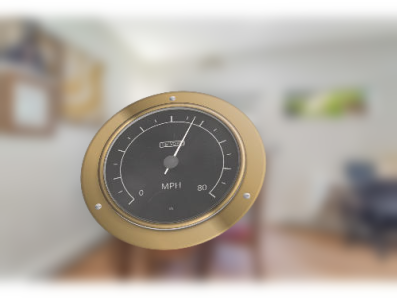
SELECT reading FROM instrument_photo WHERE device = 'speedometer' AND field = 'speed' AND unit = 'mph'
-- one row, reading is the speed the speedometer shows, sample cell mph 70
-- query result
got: mph 47.5
